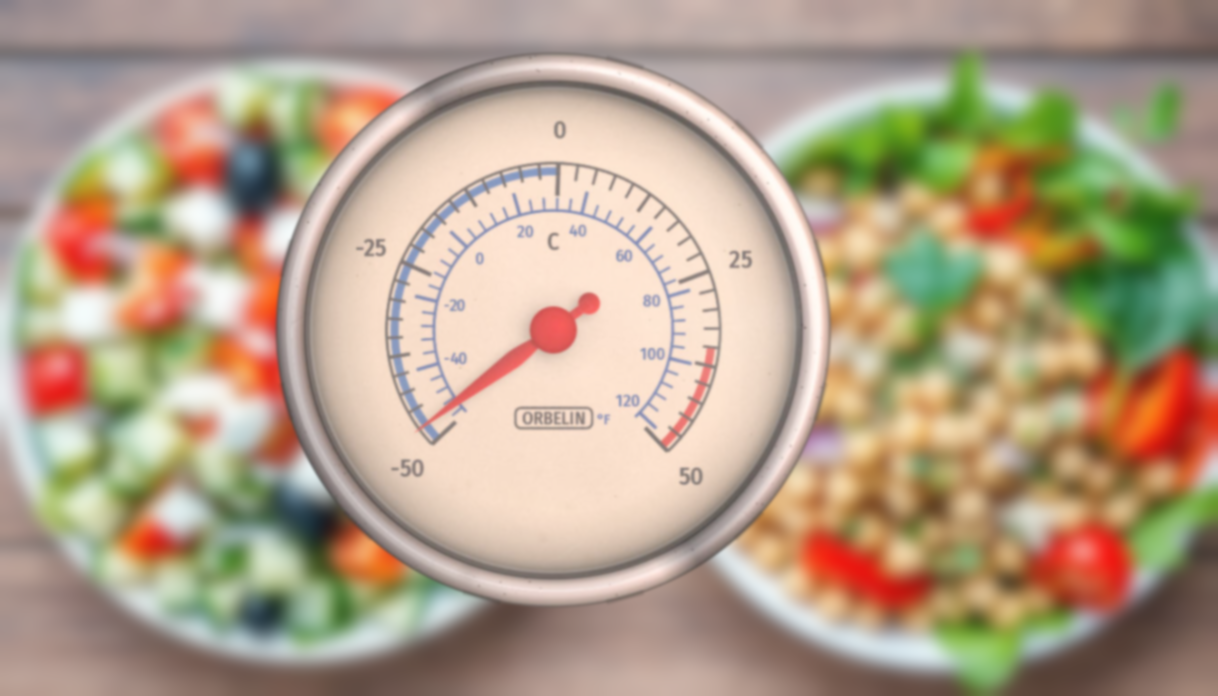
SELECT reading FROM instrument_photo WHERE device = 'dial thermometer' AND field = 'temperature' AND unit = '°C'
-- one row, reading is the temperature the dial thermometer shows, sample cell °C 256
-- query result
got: °C -47.5
